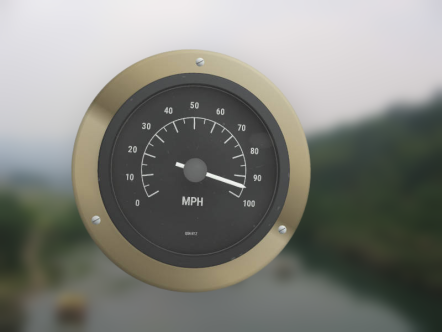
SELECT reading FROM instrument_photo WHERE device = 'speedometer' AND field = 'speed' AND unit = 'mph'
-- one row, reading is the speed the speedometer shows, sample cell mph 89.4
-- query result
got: mph 95
